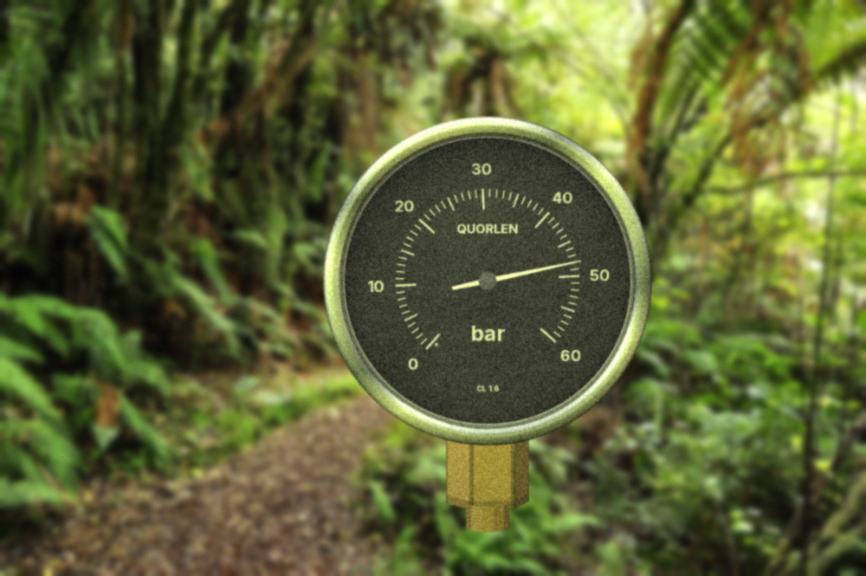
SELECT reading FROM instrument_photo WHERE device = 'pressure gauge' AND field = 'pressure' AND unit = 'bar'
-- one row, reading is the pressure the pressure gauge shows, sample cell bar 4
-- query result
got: bar 48
